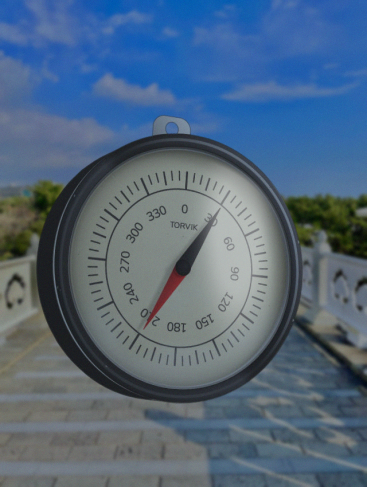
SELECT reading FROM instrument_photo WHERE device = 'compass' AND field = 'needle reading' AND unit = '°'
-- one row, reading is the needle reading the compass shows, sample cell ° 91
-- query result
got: ° 210
